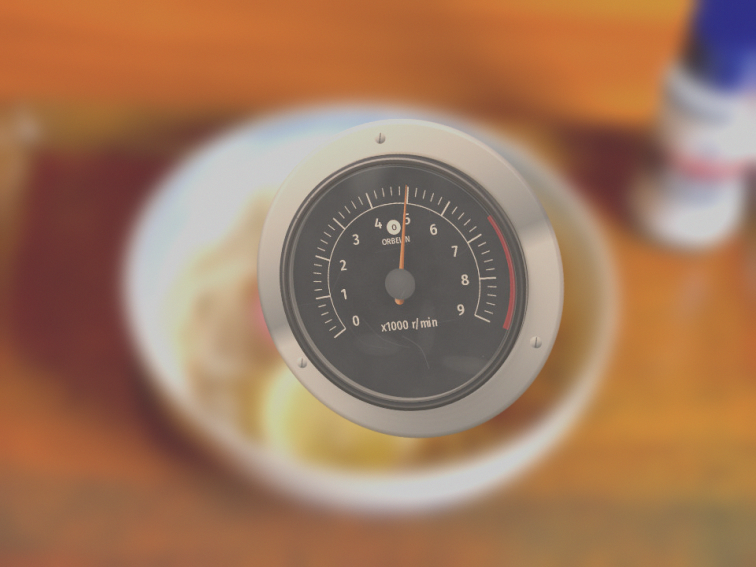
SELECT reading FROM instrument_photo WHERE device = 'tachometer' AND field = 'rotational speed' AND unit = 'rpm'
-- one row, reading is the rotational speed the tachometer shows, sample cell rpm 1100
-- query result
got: rpm 5000
